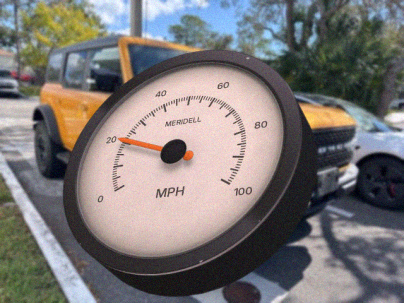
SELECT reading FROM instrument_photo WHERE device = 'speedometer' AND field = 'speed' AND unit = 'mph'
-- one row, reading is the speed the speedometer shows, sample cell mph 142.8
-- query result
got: mph 20
